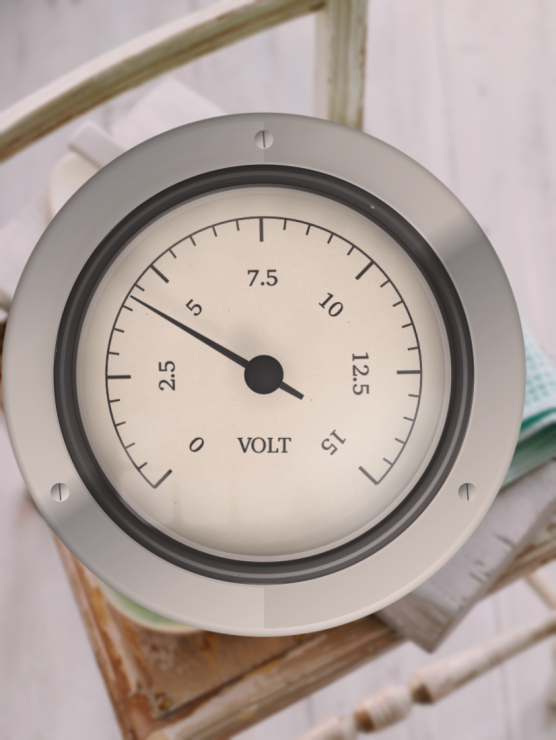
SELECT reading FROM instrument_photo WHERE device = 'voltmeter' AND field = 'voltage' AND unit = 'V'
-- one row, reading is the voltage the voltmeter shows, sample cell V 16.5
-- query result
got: V 4.25
